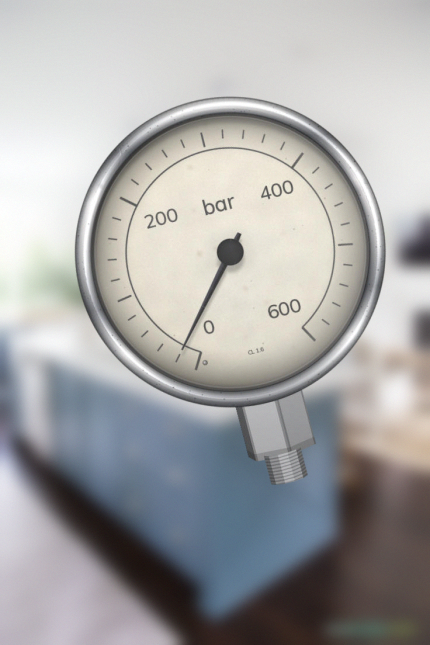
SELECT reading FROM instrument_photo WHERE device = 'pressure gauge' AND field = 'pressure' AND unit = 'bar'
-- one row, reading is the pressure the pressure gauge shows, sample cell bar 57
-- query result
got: bar 20
